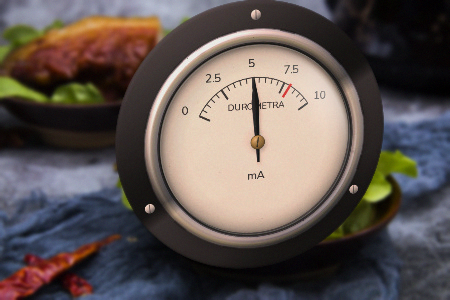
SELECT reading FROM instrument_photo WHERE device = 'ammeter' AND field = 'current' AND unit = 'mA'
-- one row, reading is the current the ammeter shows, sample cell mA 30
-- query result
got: mA 5
